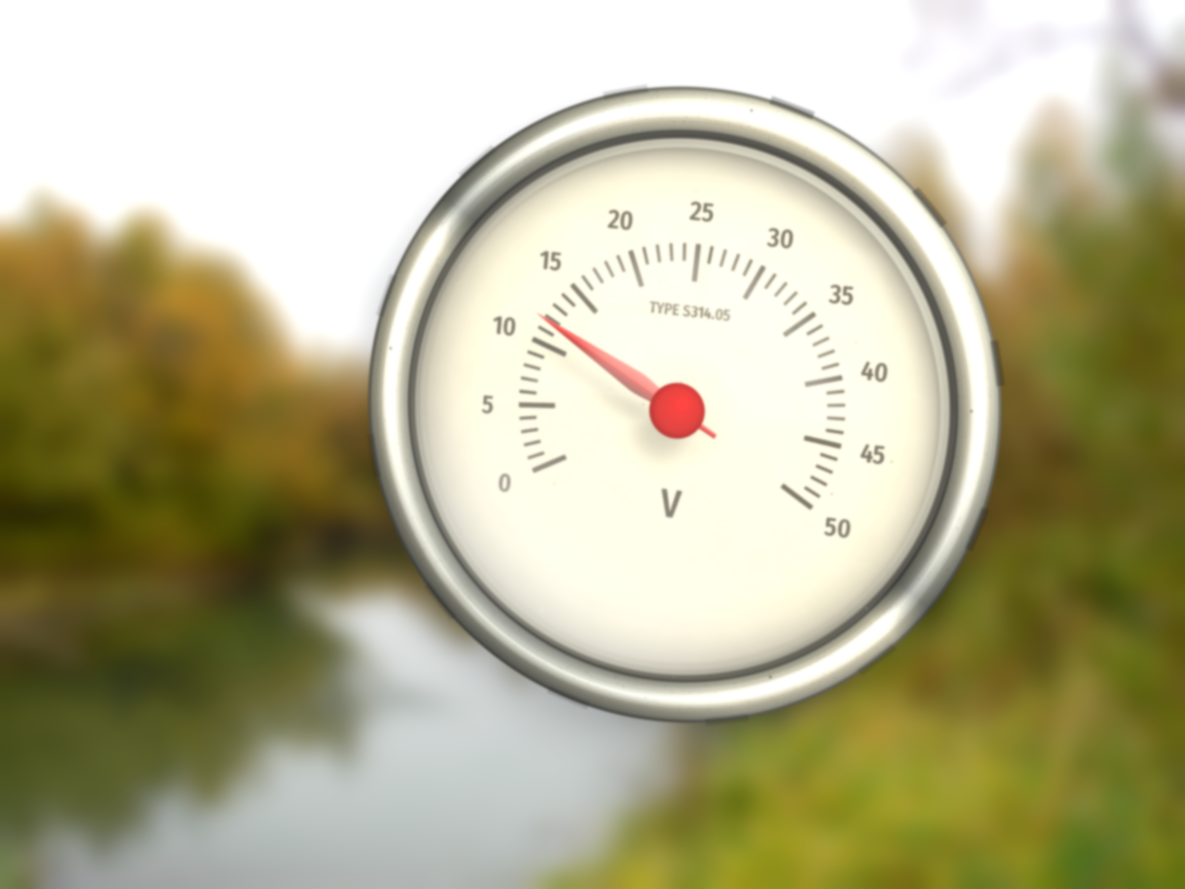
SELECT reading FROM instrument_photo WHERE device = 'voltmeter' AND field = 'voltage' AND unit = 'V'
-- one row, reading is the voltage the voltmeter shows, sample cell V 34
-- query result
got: V 12
